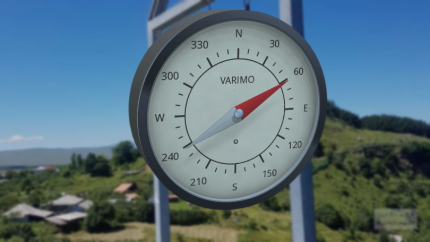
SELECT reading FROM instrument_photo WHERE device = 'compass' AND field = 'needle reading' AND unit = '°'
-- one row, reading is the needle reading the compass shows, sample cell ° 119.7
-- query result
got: ° 60
